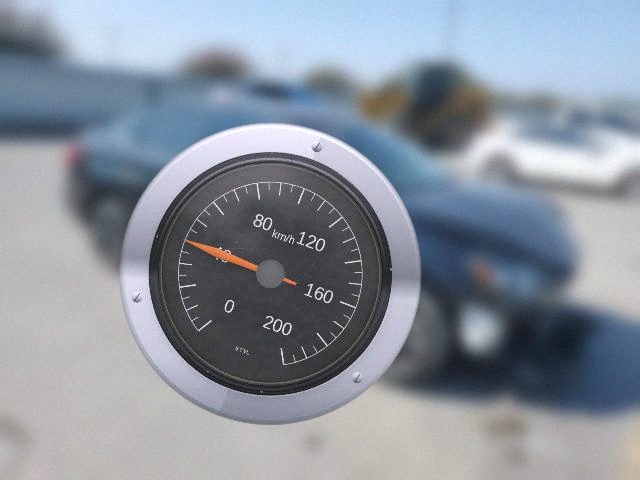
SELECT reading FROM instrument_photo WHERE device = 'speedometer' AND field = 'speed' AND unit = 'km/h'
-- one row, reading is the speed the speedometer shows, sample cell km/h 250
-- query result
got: km/h 40
